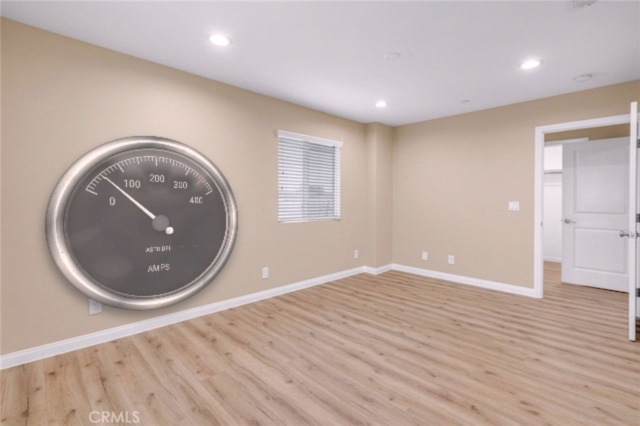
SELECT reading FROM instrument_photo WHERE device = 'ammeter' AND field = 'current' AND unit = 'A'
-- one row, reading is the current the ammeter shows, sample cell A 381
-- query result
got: A 50
